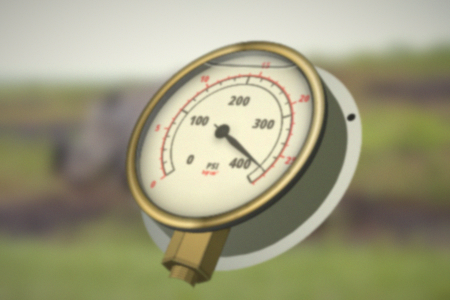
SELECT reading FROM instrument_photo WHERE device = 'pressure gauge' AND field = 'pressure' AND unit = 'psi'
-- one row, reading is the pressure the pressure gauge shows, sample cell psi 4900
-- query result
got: psi 380
